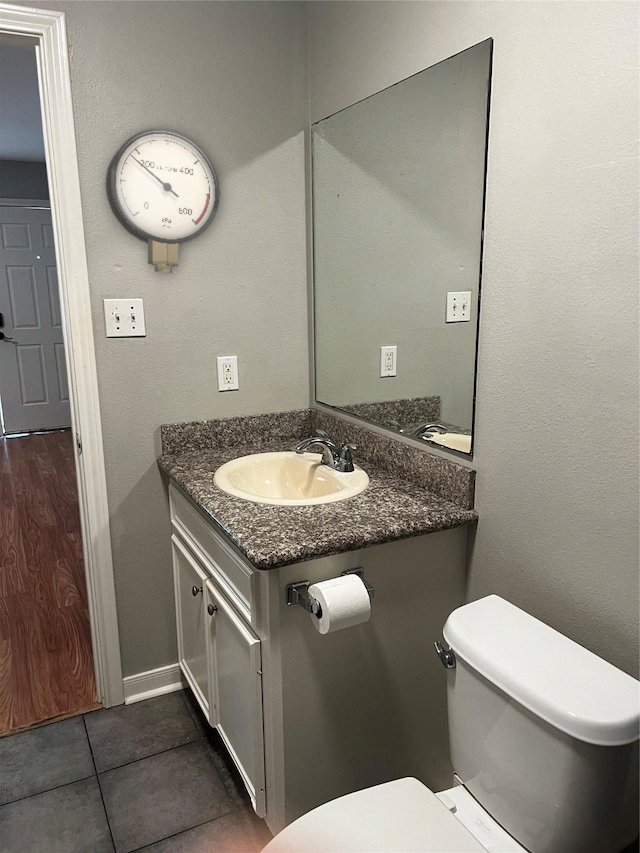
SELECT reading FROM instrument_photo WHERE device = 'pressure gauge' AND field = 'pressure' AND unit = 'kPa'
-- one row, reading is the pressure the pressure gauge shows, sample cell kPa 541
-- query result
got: kPa 175
